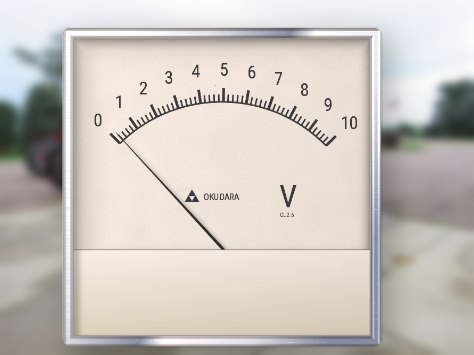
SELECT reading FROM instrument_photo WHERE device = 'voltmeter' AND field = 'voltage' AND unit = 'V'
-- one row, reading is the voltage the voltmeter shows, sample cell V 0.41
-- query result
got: V 0.2
